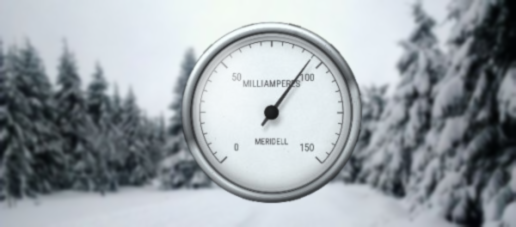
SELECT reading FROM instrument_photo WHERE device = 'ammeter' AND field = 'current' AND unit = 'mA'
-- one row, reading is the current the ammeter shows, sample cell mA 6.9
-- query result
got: mA 95
